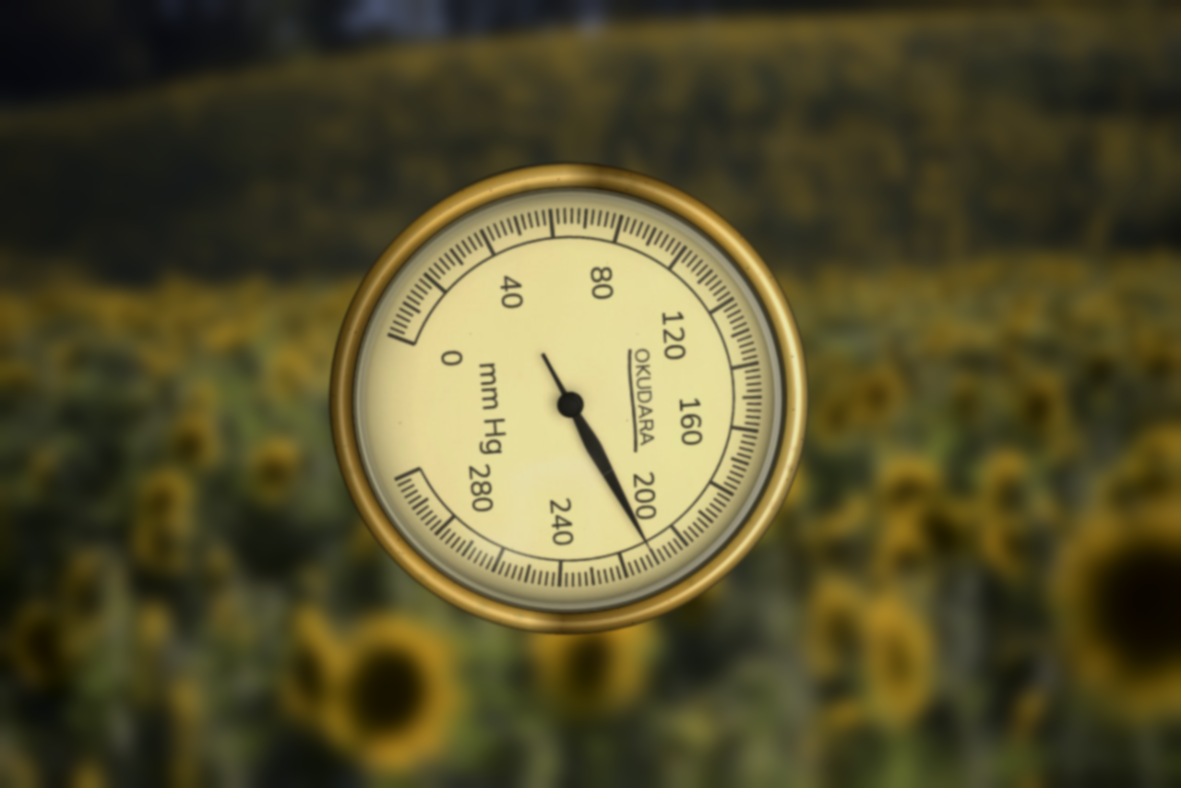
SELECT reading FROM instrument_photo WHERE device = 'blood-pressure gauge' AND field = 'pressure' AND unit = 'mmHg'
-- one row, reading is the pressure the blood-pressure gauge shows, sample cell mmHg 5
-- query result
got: mmHg 210
